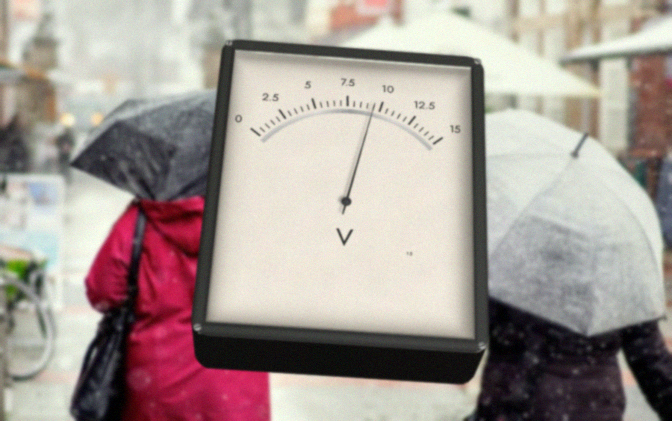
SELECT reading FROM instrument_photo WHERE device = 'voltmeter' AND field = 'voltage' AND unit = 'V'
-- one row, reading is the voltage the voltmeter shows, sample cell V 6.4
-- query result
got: V 9.5
